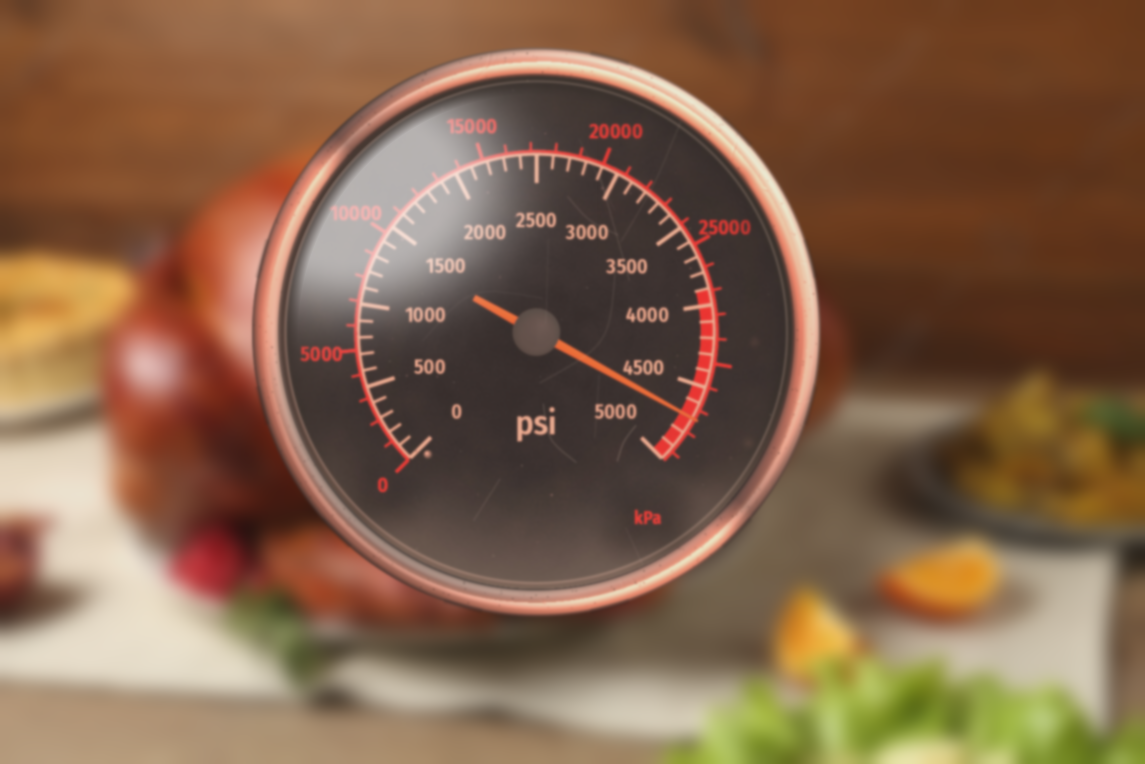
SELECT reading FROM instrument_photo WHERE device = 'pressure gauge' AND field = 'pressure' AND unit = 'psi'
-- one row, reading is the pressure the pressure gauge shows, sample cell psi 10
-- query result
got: psi 4700
